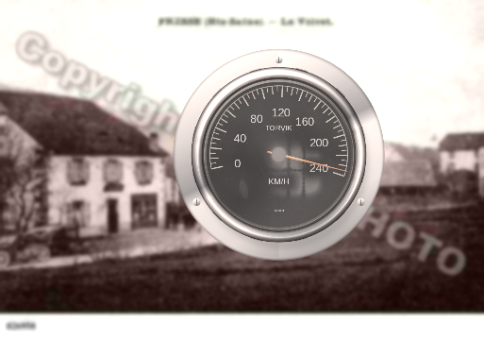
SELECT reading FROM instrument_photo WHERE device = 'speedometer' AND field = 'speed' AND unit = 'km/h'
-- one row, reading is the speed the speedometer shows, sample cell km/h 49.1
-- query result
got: km/h 235
